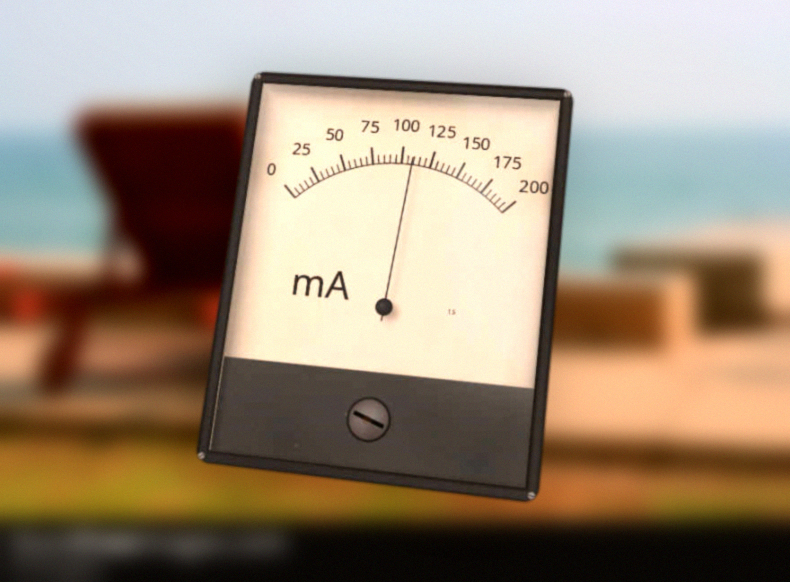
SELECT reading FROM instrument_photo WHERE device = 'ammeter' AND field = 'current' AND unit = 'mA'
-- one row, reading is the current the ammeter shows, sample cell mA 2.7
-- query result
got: mA 110
